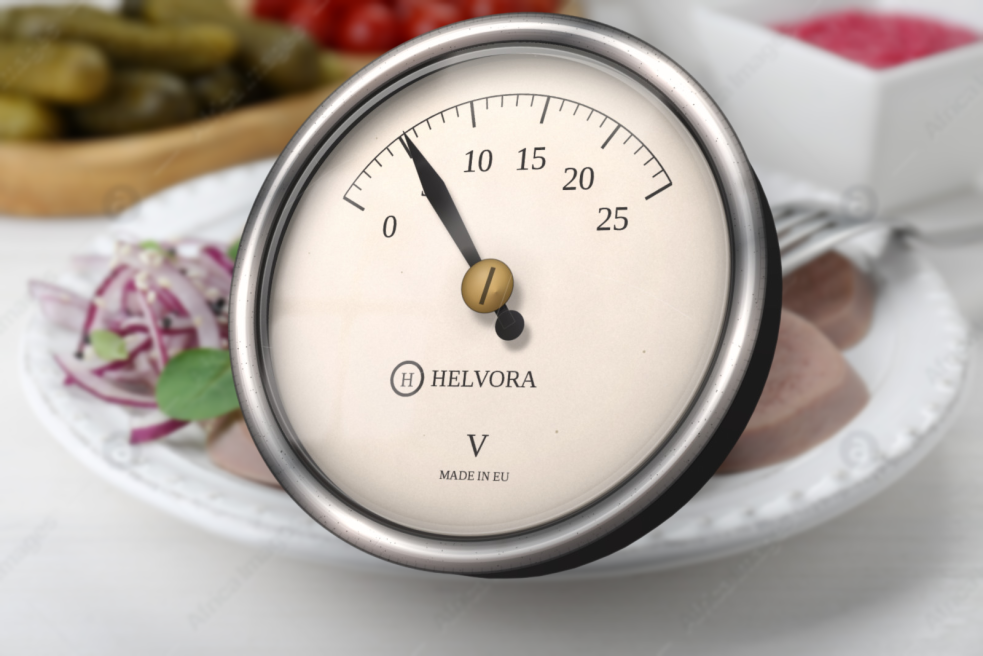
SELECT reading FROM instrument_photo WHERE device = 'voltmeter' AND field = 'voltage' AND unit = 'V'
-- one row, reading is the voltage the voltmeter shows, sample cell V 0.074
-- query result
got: V 5.5
